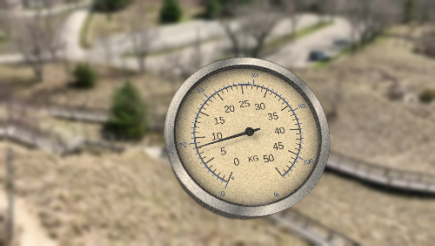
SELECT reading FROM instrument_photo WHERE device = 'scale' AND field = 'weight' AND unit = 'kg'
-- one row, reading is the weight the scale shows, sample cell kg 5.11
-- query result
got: kg 8
